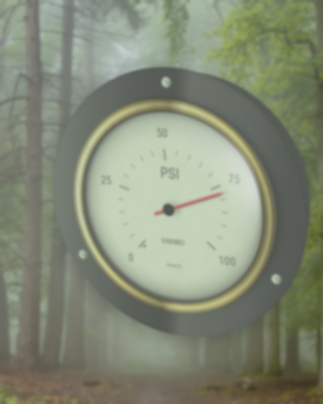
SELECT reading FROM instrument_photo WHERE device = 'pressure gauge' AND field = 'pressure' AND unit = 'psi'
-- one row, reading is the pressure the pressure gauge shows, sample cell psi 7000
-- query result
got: psi 77.5
